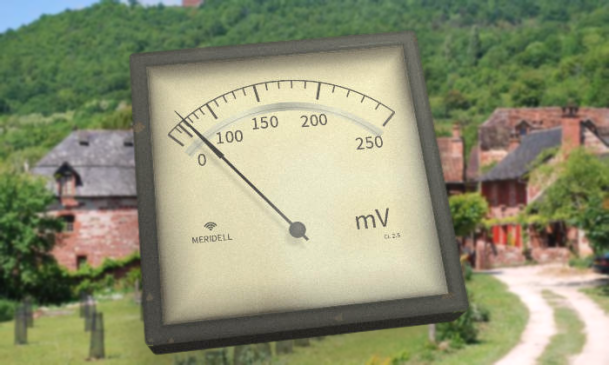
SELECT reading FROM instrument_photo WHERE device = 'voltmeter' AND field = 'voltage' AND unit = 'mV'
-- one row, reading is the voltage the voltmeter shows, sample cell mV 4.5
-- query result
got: mV 60
